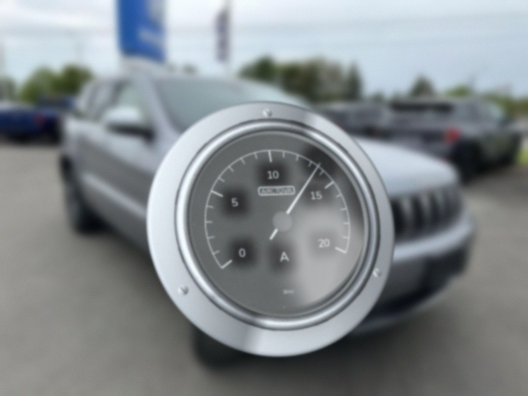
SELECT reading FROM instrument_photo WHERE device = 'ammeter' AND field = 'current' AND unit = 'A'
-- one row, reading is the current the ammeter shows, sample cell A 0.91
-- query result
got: A 13.5
